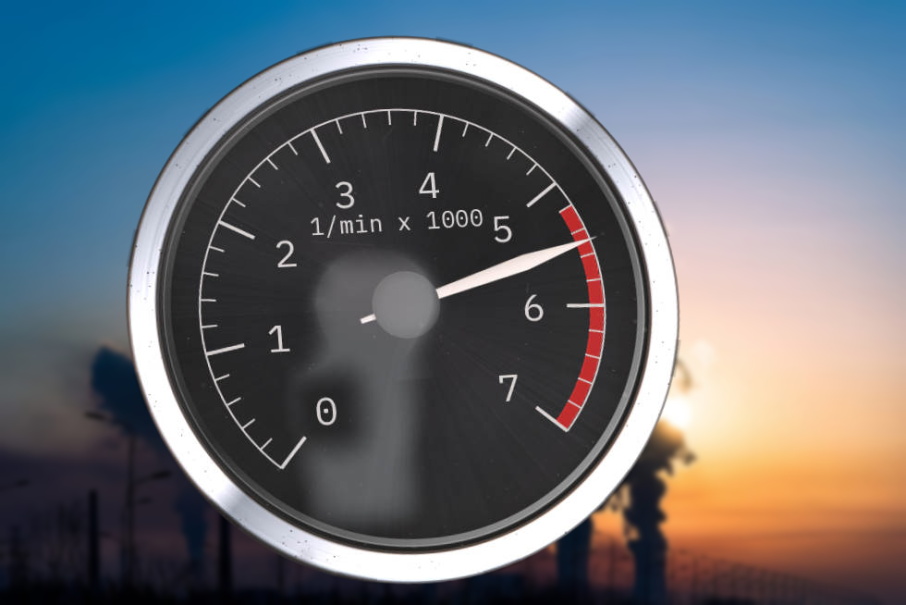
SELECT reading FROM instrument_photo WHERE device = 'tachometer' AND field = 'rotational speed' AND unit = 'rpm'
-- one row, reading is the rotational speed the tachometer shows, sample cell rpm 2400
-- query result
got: rpm 5500
